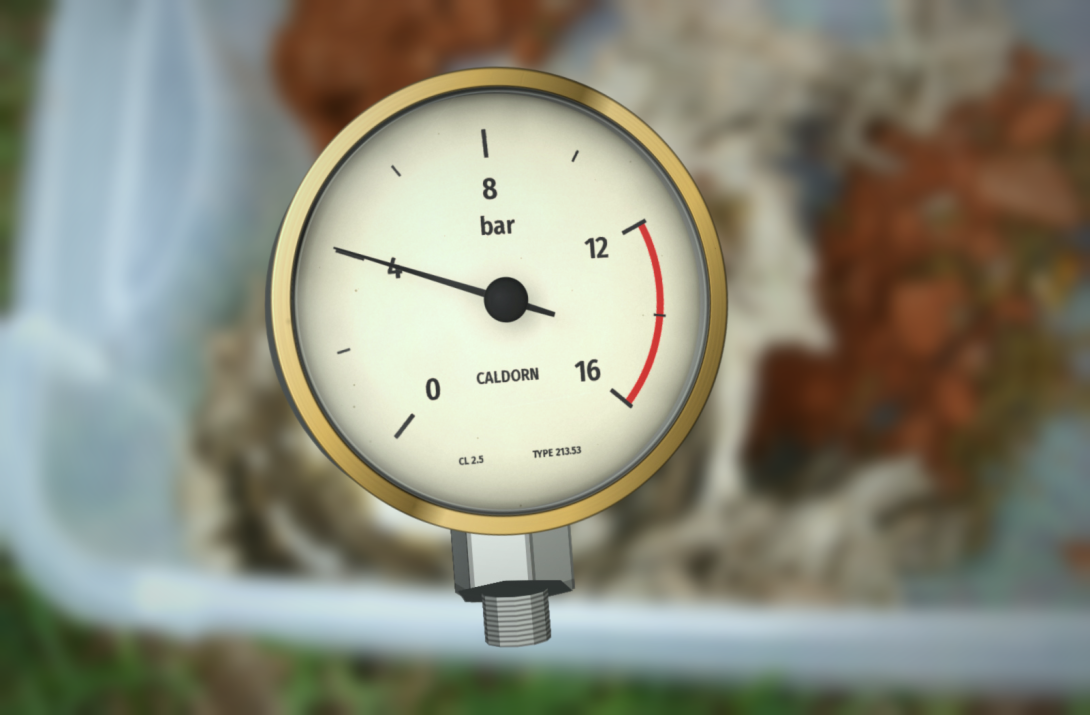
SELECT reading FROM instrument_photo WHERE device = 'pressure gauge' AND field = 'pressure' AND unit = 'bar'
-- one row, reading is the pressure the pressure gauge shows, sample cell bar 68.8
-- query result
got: bar 4
